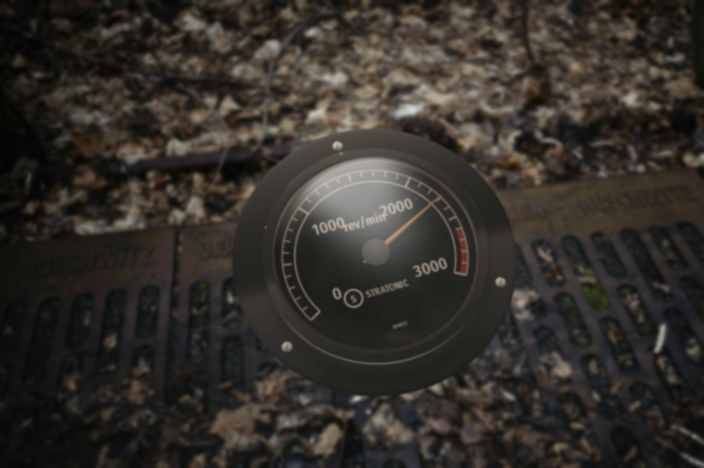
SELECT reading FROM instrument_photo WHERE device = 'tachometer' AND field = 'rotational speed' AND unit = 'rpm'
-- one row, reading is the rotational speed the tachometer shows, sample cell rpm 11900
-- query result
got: rpm 2300
